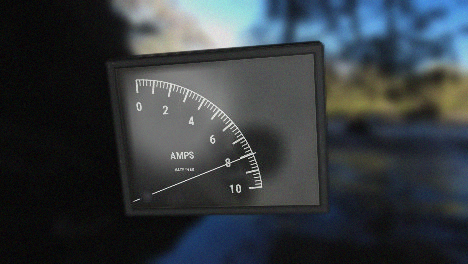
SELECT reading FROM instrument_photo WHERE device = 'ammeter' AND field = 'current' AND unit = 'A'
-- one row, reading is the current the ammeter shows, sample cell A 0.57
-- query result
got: A 8
